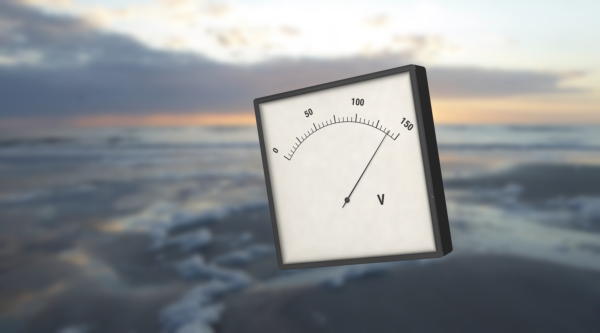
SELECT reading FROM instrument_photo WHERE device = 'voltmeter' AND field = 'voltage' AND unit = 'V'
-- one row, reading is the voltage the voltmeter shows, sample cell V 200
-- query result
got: V 140
